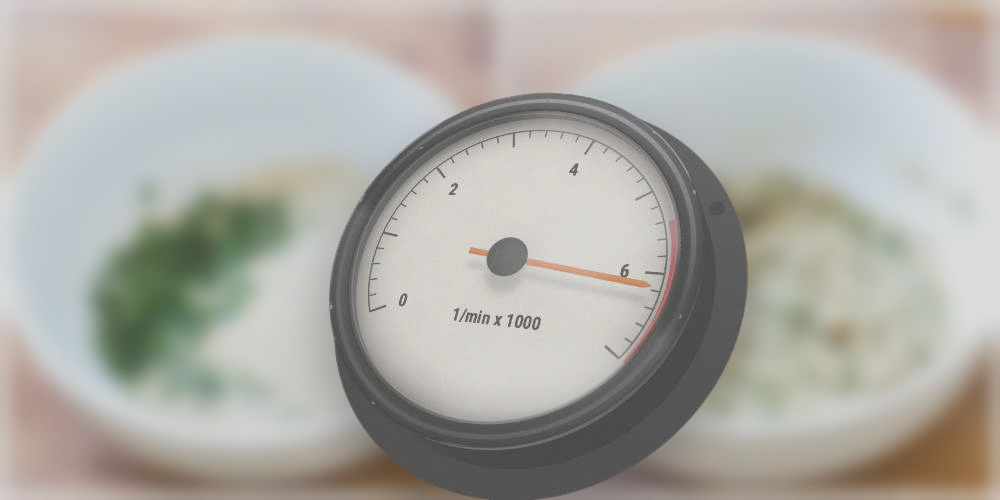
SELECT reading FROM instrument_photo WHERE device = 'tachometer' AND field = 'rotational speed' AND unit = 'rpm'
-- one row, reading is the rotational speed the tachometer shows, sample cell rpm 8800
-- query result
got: rpm 6200
